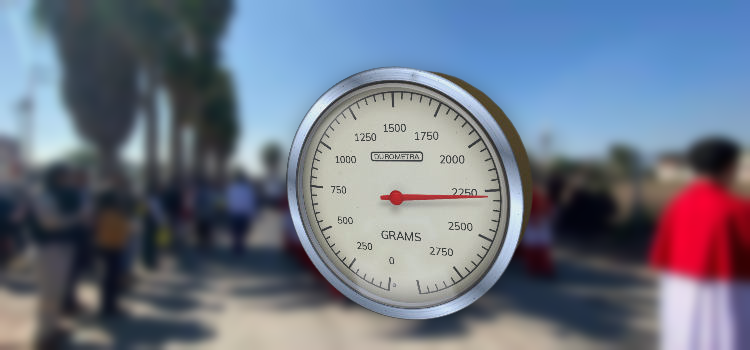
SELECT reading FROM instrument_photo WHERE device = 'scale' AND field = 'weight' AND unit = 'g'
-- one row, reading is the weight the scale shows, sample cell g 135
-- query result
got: g 2275
